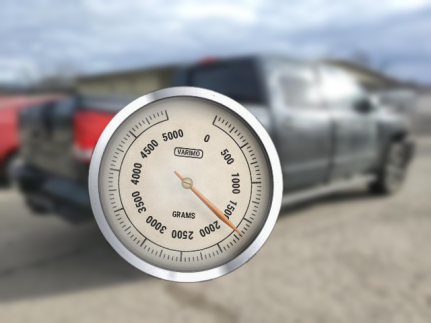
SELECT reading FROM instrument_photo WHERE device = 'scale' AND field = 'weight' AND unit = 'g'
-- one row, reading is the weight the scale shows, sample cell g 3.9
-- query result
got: g 1700
